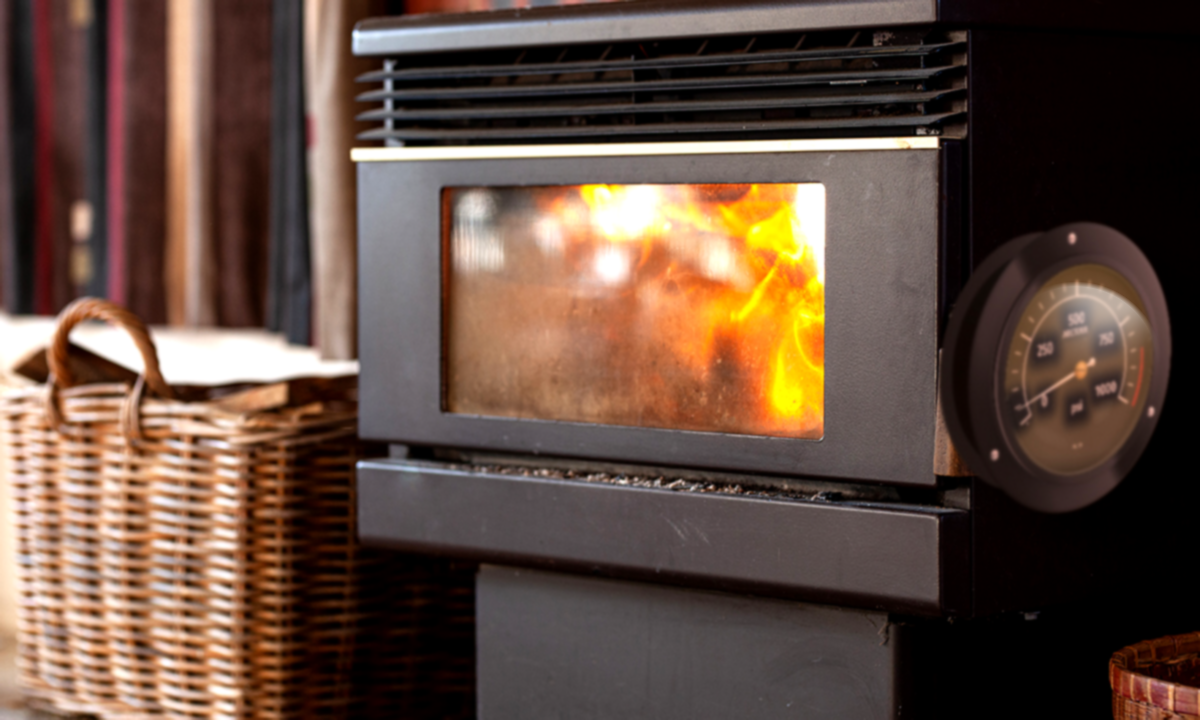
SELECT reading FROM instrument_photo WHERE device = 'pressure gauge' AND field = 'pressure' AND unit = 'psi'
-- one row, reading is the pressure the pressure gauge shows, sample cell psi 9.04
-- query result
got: psi 50
